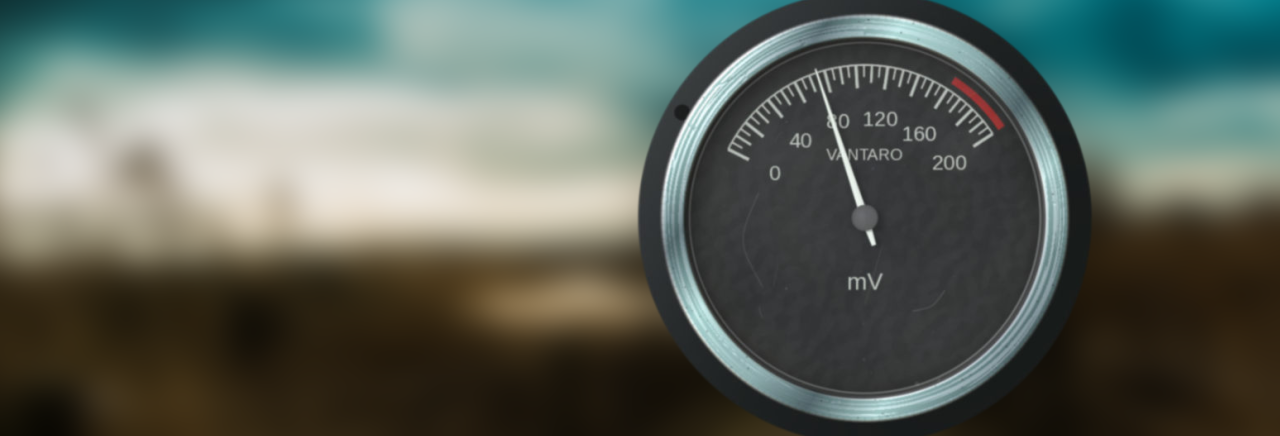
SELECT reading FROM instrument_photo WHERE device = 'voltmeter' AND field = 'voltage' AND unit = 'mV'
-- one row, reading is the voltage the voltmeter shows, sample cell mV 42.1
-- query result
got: mV 75
